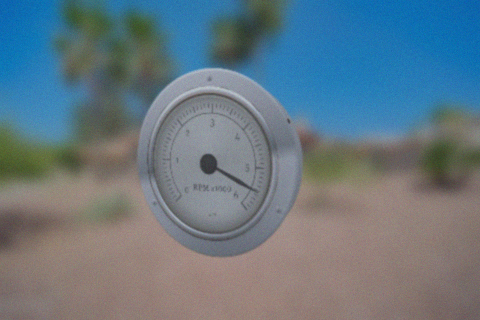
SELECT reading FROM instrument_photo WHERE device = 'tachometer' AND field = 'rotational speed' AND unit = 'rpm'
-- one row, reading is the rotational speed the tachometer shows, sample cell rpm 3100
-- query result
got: rpm 5500
